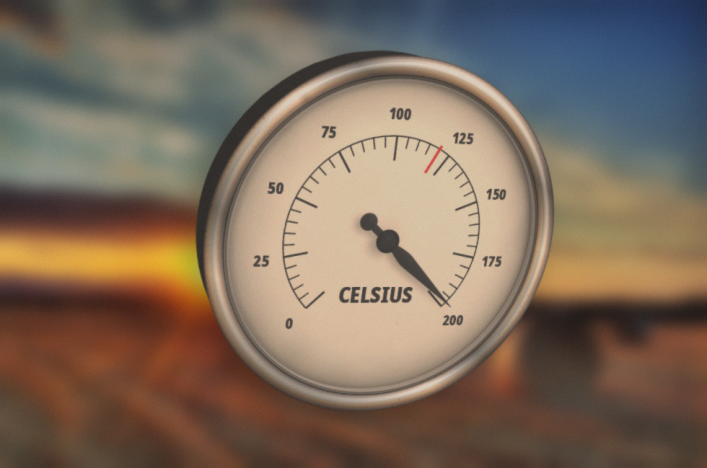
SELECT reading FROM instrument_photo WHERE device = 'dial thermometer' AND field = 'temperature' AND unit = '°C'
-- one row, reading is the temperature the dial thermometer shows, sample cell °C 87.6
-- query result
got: °C 197.5
